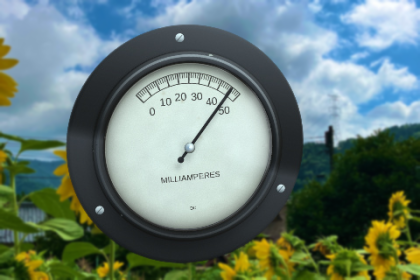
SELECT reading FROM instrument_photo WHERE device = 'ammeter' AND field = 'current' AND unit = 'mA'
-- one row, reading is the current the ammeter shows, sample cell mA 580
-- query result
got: mA 45
